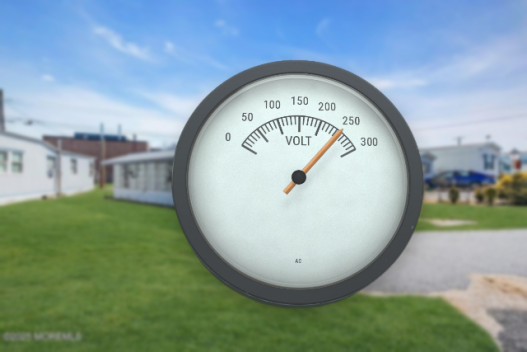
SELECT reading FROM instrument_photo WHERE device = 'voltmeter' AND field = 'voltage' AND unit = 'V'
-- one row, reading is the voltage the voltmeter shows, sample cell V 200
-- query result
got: V 250
